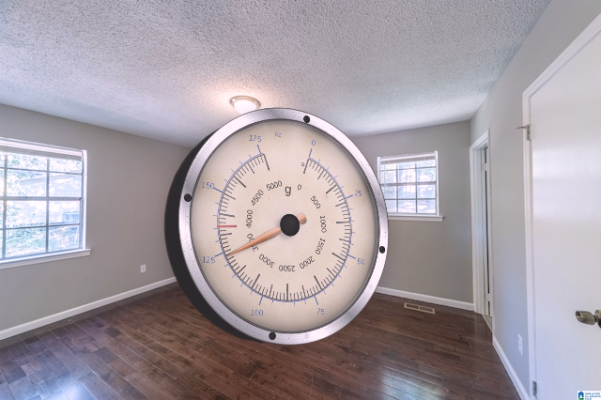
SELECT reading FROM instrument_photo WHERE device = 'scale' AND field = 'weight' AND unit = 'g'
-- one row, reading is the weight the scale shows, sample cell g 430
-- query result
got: g 3500
